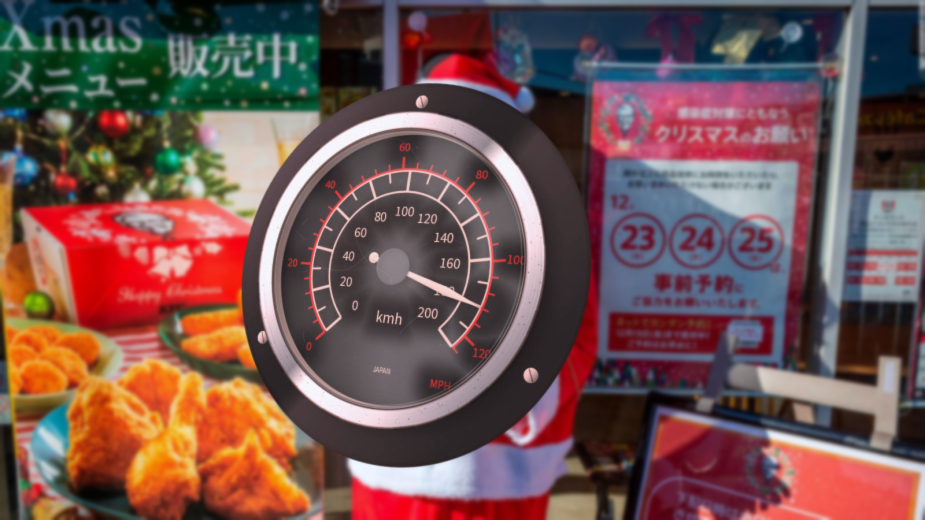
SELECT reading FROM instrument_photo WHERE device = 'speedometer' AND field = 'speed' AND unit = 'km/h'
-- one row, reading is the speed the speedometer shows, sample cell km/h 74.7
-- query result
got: km/h 180
